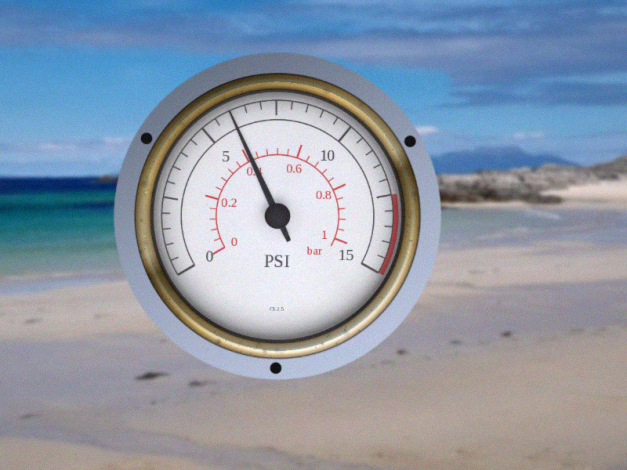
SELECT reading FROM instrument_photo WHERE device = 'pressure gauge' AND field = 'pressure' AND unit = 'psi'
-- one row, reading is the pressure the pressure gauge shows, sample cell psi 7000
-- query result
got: psi 6
